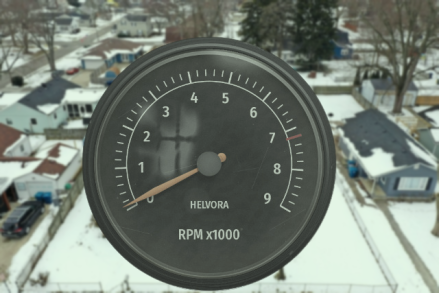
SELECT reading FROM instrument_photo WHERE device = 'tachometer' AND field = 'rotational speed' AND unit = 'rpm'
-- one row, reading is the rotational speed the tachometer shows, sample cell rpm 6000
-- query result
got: rpm 100
